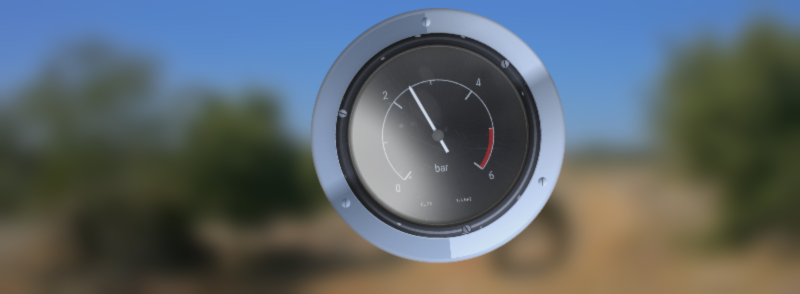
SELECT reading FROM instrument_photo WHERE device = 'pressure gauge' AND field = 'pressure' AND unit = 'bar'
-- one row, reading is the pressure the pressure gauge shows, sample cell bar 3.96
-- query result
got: bar 2.5
